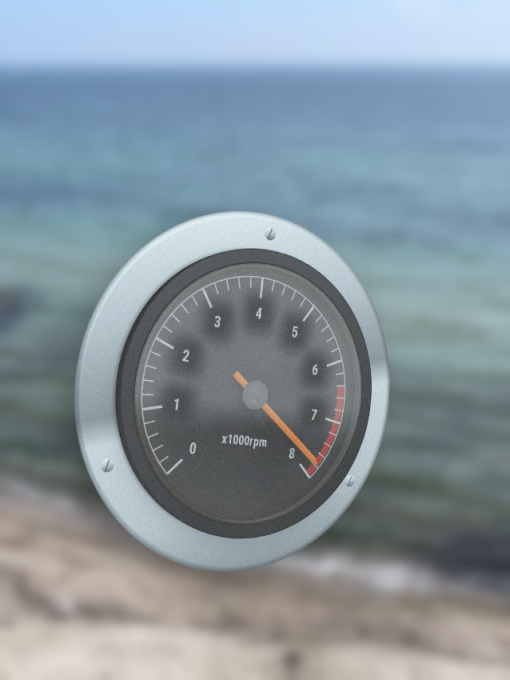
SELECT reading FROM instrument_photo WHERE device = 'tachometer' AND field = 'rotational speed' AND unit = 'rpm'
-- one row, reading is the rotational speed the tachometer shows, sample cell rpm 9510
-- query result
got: rpm 7800
